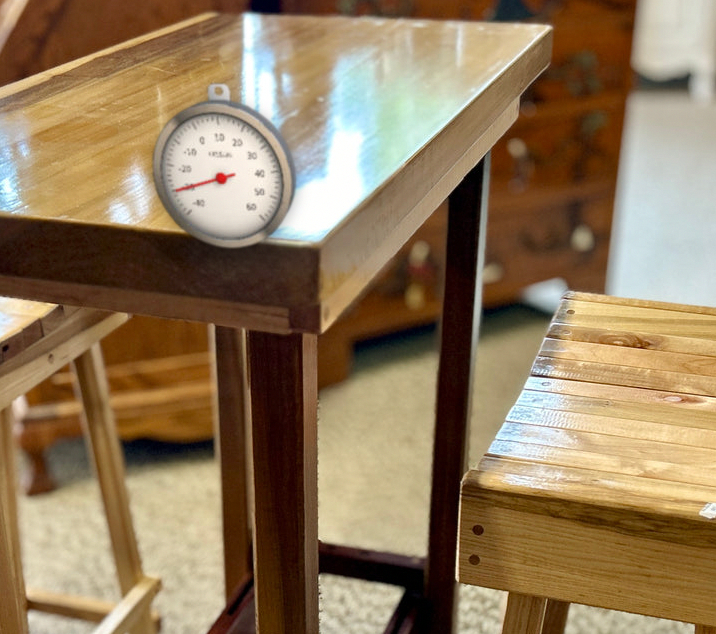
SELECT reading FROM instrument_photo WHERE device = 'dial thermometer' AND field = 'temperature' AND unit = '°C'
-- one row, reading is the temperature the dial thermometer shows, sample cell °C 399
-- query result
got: °C -30
